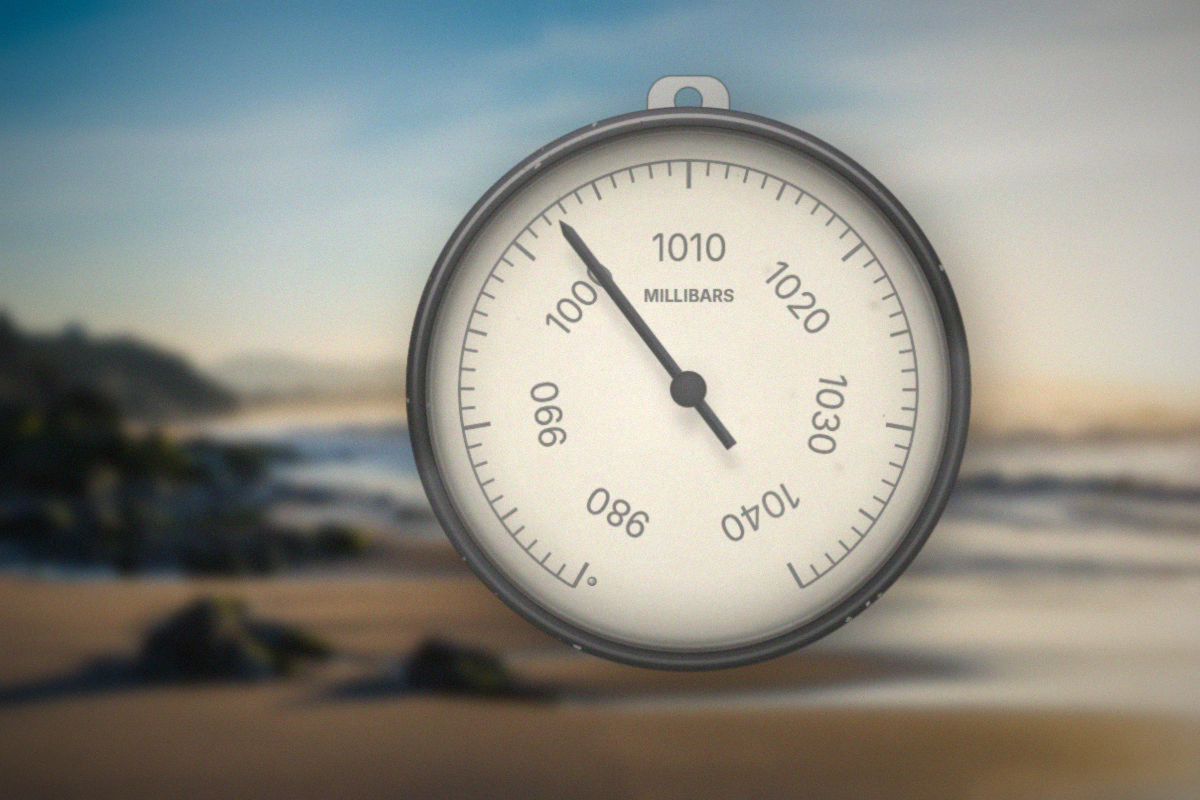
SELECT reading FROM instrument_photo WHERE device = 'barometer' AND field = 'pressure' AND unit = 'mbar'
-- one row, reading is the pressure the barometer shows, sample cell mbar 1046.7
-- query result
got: mbar 1002.5
